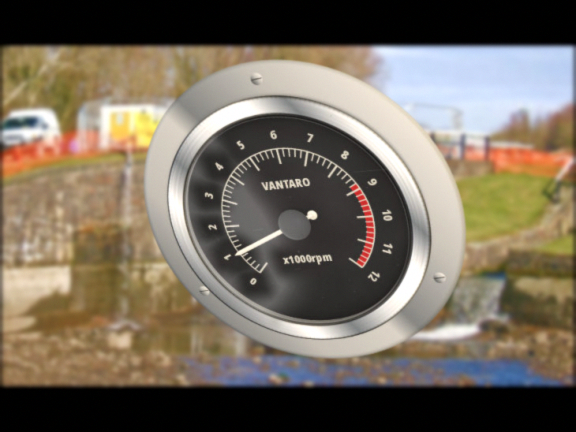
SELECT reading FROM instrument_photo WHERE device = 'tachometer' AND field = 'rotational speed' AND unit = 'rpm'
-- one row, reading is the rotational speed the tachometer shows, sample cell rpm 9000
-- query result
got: rpm 1000
